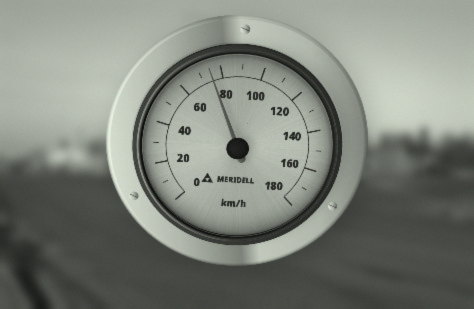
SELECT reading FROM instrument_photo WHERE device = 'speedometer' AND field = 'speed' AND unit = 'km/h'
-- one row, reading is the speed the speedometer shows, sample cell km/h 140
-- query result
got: km/h 75
